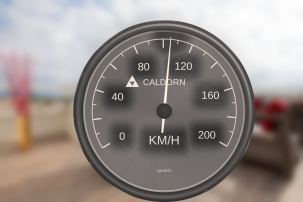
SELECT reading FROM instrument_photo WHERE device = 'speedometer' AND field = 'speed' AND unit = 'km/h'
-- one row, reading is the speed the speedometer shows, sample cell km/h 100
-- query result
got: km/h 105
